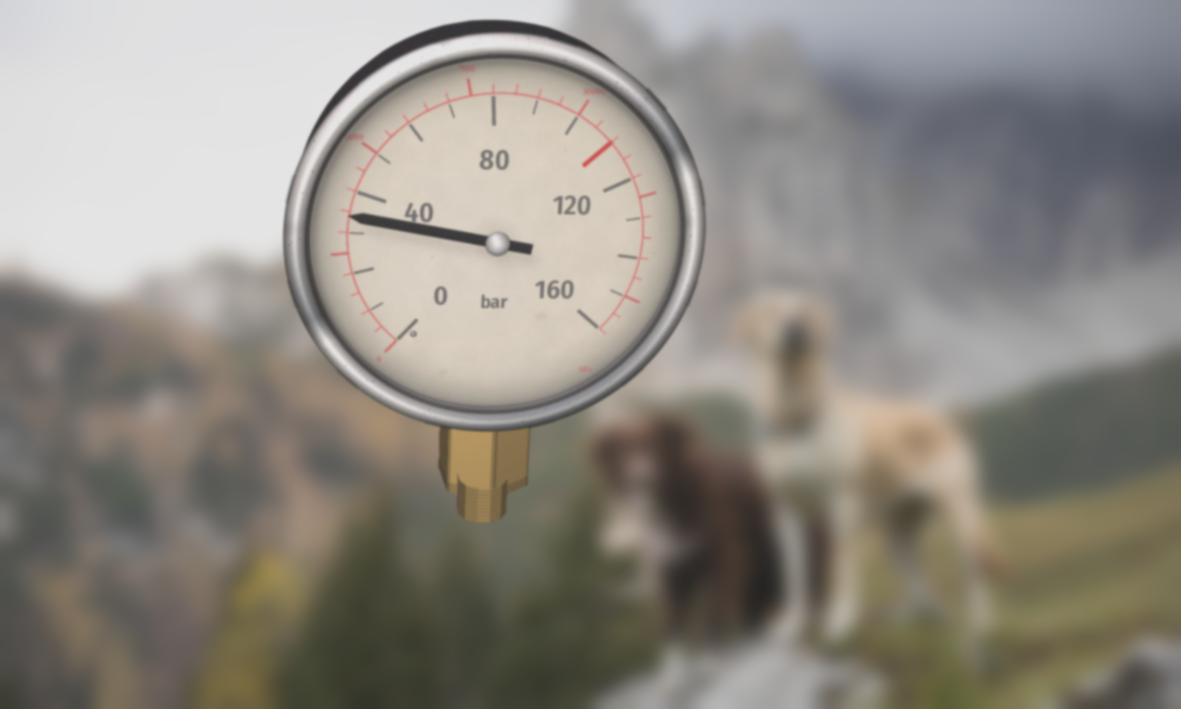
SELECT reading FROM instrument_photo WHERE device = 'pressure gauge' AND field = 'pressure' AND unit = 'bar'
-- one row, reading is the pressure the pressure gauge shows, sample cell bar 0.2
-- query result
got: bar 35
